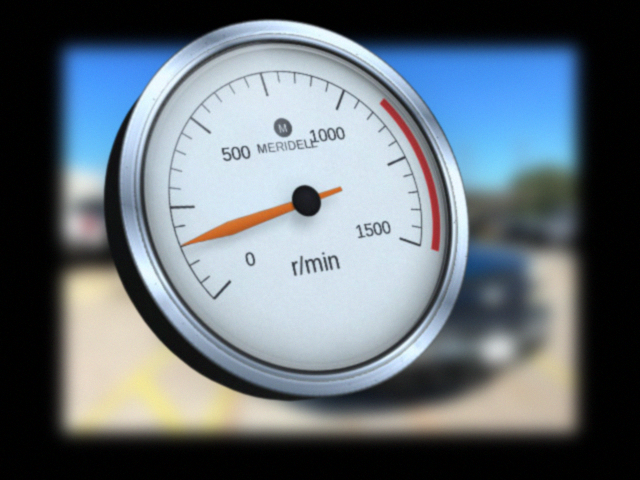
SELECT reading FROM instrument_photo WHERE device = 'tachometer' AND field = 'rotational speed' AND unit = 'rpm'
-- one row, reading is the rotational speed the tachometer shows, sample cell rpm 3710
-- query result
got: rpm 150
